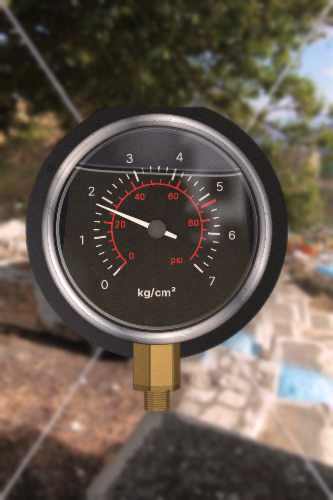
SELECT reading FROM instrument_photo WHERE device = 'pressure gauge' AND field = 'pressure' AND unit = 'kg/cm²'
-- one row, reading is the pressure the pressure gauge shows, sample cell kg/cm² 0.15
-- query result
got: kg/cm² 1.8
